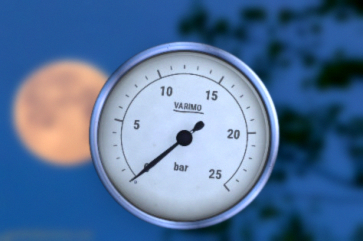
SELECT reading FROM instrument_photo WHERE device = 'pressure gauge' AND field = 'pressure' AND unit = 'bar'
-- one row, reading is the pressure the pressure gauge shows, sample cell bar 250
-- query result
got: bar 0
